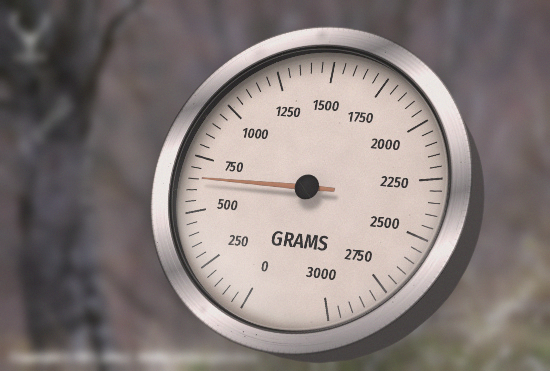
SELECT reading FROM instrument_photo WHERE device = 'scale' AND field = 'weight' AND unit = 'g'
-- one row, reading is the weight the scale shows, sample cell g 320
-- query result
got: g 650
